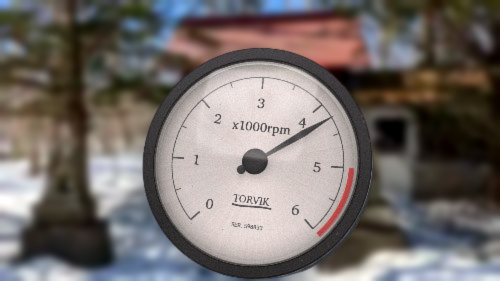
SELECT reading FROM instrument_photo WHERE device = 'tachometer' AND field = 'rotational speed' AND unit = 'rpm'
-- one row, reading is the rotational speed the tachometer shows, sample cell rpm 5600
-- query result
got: rpm 4250
